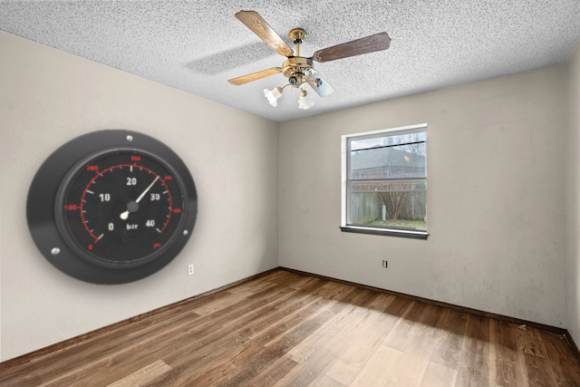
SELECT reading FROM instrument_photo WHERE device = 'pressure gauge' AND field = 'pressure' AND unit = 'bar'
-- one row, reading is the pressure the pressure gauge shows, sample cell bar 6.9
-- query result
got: bar 26
